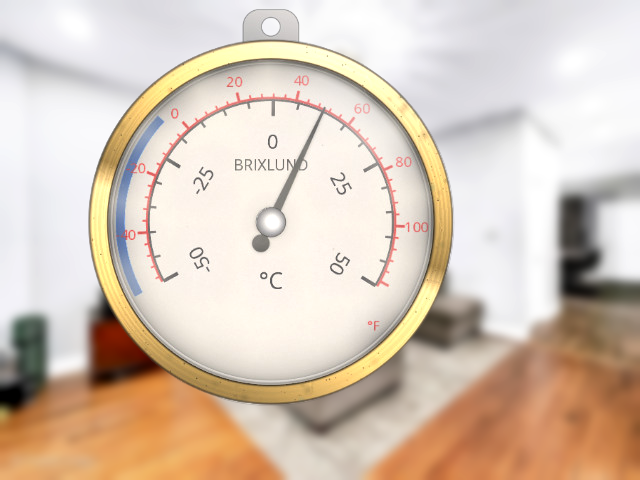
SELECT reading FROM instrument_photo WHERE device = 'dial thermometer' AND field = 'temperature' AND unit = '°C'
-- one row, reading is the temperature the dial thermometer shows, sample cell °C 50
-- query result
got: °C 10
